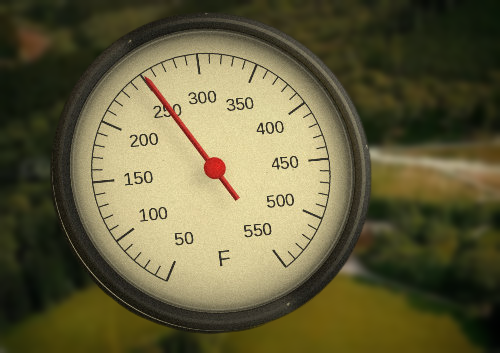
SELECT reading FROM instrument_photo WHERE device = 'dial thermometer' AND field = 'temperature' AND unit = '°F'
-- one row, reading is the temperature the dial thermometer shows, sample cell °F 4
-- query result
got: °F 250
